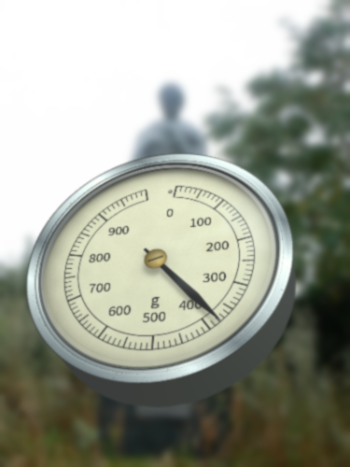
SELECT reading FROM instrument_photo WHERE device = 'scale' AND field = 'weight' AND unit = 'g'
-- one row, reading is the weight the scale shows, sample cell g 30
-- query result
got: g 380
